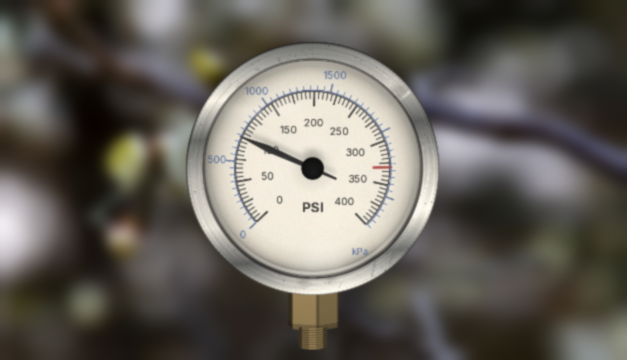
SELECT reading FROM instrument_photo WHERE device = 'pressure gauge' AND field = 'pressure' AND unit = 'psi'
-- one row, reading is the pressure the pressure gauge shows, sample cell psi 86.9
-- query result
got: psi 100
